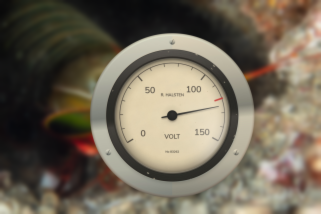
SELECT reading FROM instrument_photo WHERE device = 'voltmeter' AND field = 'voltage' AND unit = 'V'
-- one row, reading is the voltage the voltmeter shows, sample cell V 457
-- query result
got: V 125
